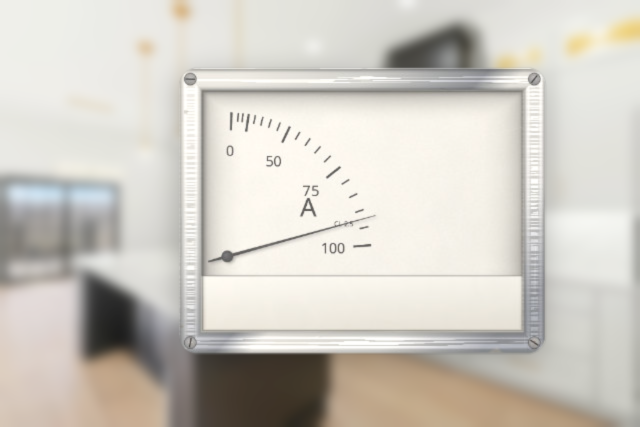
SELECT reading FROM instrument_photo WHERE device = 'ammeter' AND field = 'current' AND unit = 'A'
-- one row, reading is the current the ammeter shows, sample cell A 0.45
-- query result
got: A 92.5
